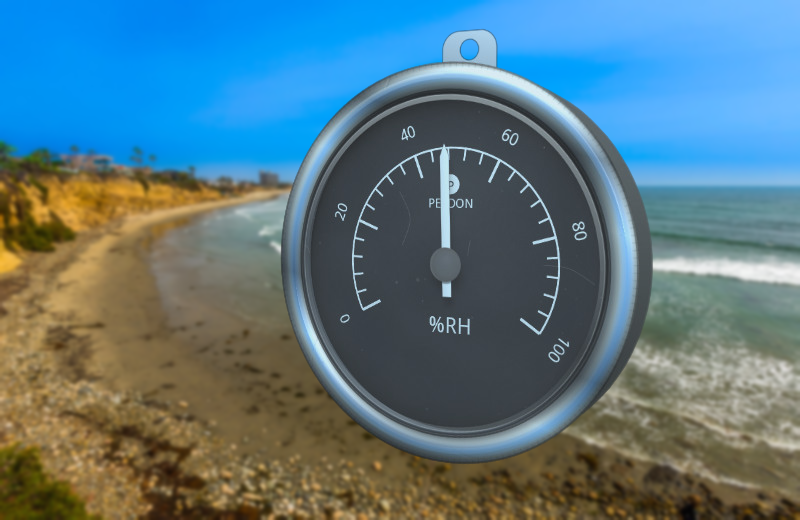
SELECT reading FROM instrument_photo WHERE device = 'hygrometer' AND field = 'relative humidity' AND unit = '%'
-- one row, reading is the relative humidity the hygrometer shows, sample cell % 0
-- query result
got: % 48
